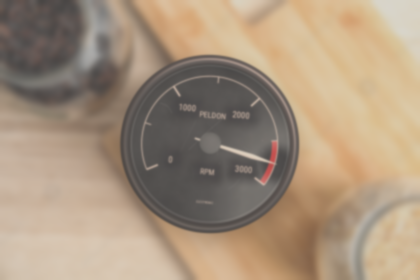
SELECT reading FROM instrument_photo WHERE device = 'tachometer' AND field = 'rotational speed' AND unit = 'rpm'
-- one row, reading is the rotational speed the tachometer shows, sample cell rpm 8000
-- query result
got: rpm 2750
